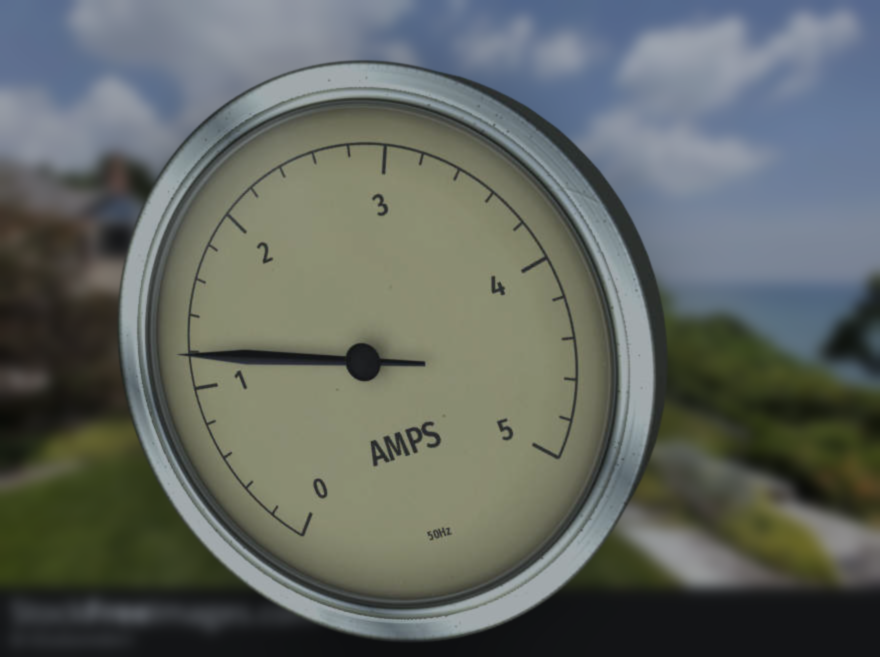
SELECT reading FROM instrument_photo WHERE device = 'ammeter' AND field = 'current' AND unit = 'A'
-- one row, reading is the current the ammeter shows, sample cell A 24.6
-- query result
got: A 1.2
